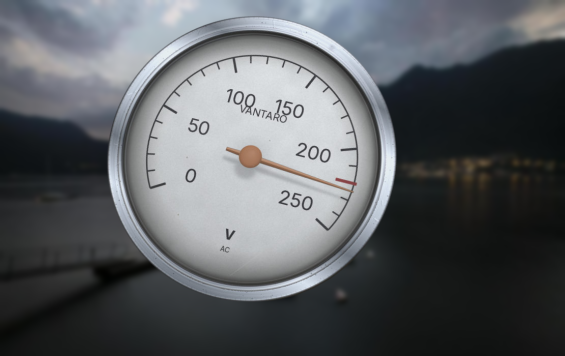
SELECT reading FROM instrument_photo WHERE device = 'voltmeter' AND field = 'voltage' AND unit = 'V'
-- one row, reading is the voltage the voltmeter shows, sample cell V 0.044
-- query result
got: V 225
